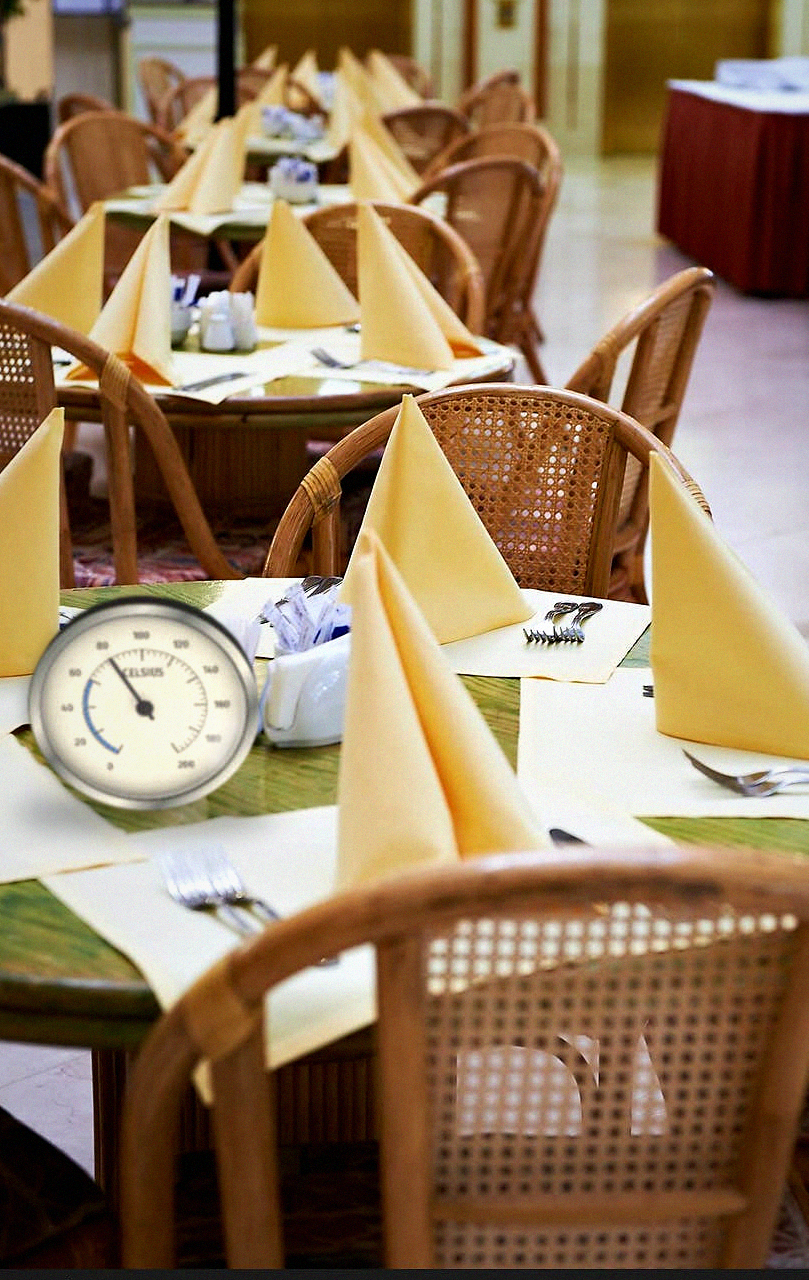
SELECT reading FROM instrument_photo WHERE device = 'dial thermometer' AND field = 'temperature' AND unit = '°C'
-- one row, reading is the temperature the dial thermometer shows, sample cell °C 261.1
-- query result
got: °C 80
